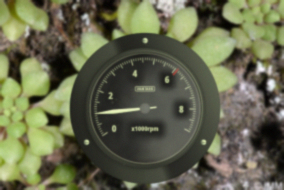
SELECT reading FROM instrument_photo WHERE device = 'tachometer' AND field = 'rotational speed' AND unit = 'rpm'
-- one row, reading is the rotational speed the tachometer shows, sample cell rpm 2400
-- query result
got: rpm 1000
